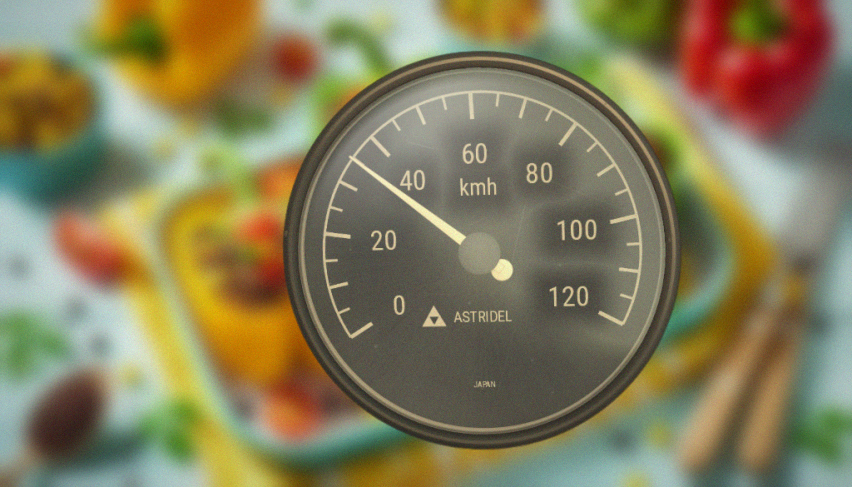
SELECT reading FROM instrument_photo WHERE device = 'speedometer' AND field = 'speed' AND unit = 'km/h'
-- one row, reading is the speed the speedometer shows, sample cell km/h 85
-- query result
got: km/h 35
